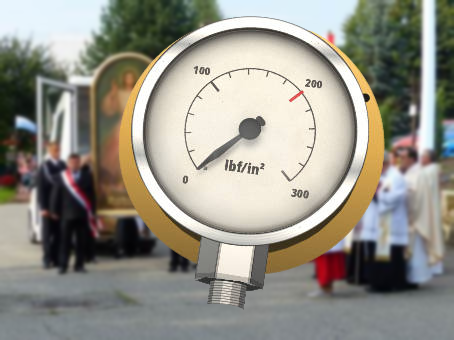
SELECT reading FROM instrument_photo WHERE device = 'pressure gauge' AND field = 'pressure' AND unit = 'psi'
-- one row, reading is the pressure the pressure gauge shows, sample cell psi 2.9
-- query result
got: psi 0
